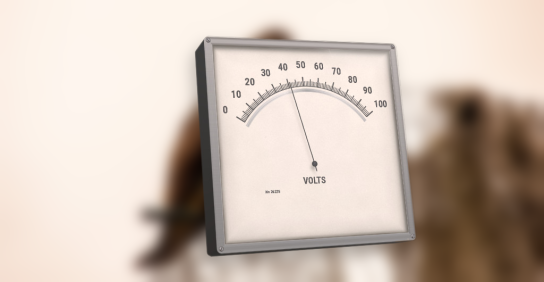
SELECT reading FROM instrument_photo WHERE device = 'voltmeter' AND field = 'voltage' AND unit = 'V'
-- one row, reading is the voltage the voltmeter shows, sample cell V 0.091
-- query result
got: V 40
